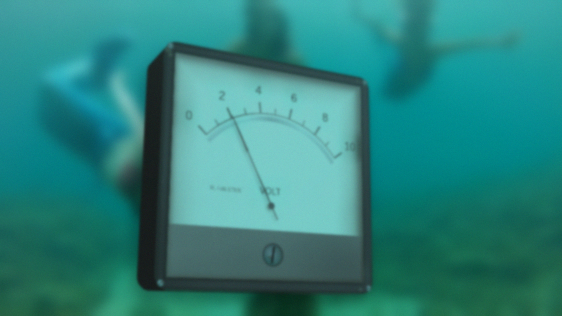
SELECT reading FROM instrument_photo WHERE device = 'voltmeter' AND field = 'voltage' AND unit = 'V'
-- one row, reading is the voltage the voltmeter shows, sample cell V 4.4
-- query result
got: V 2
